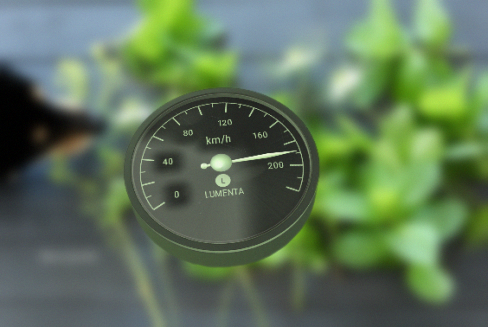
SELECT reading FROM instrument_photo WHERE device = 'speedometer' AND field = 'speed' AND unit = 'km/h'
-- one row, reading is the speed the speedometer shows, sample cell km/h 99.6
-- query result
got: km/h 190
